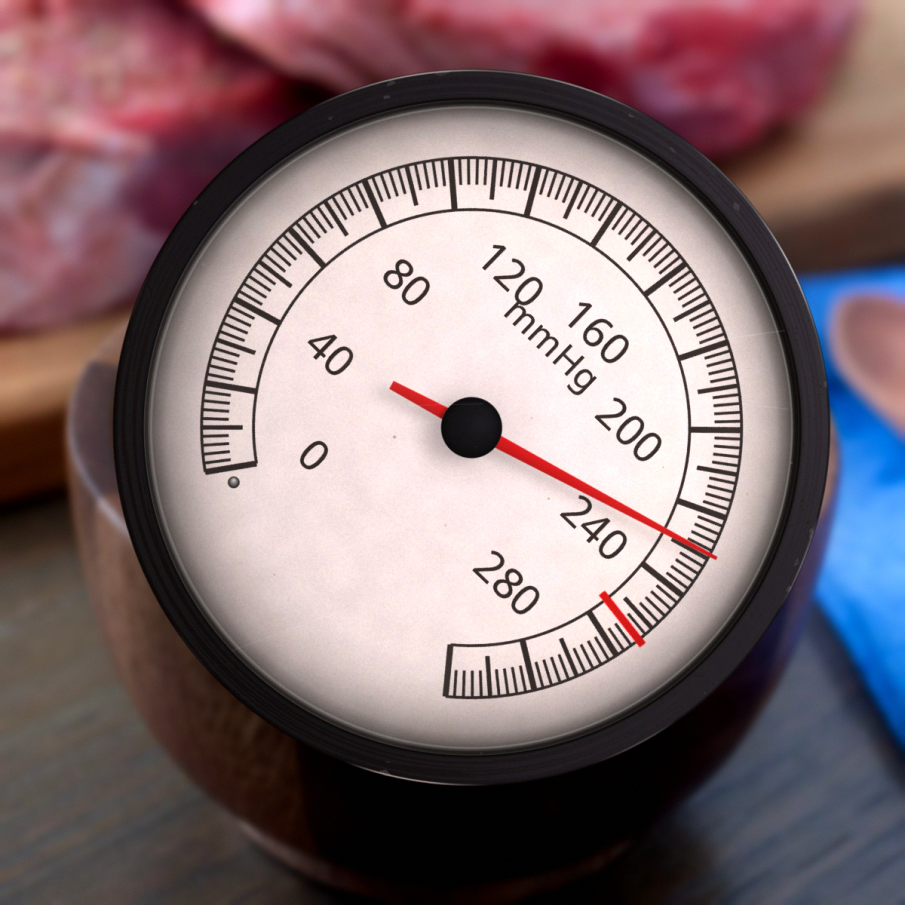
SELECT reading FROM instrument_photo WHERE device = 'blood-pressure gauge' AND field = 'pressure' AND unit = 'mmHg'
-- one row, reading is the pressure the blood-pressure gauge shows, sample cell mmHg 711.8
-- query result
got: mmHg 229
